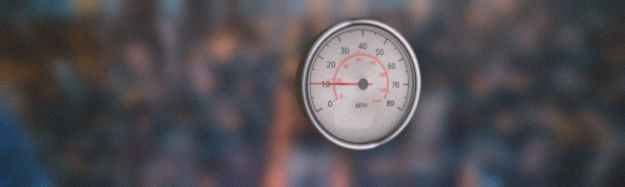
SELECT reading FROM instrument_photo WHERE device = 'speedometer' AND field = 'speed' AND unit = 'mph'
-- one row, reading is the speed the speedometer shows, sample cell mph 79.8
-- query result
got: mph 10
